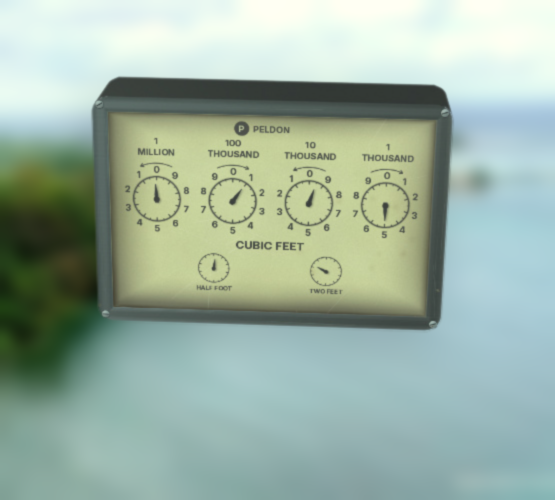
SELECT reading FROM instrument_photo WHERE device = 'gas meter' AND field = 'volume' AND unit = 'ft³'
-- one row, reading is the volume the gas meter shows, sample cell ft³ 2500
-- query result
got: ft³ 9500
